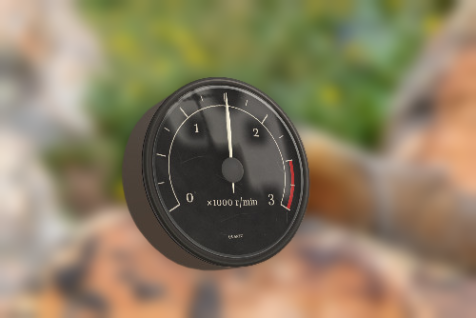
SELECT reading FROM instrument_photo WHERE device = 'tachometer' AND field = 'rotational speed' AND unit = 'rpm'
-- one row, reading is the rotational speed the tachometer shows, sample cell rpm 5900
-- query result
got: rpm 1500
